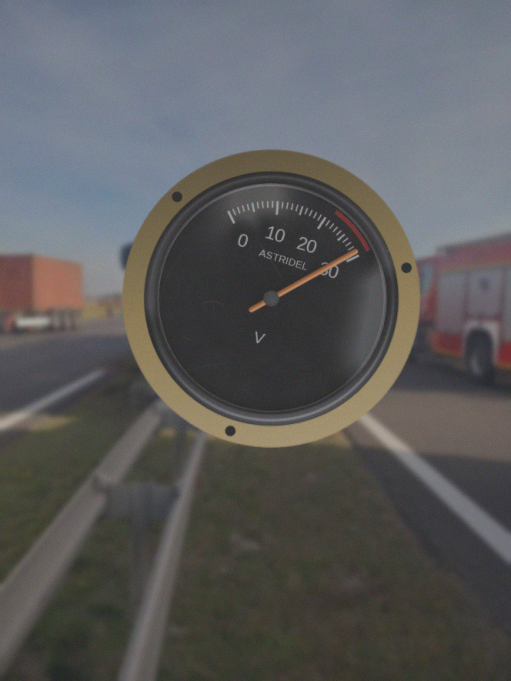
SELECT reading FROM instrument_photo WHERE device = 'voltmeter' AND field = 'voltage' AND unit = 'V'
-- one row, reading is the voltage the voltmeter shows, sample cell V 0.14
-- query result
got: V 29
